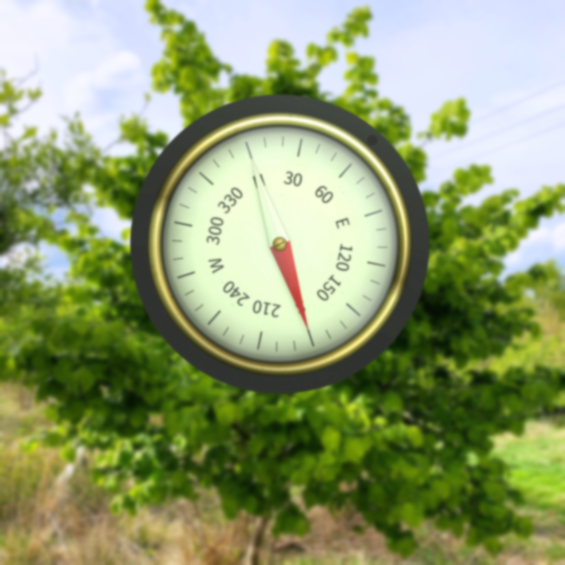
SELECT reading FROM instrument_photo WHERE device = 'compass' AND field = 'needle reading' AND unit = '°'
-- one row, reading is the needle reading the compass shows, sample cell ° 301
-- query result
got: ° 180
